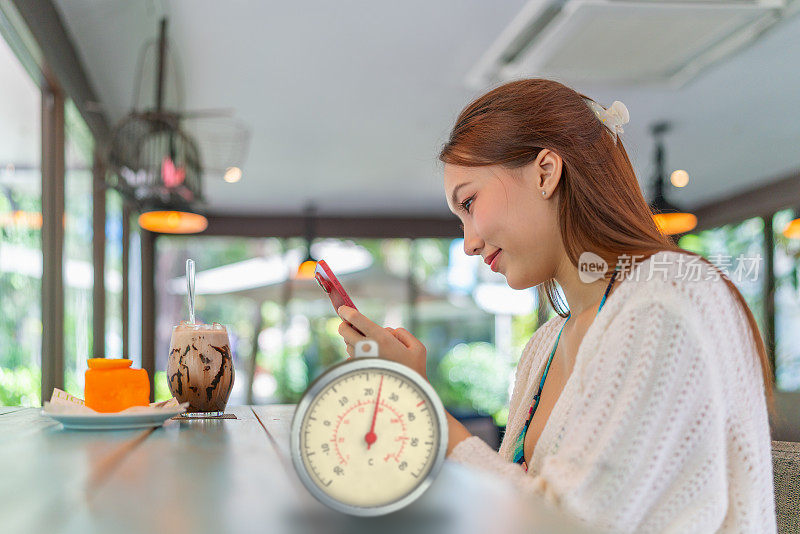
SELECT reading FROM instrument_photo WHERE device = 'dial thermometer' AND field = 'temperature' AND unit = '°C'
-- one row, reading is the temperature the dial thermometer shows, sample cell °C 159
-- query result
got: °C 24
